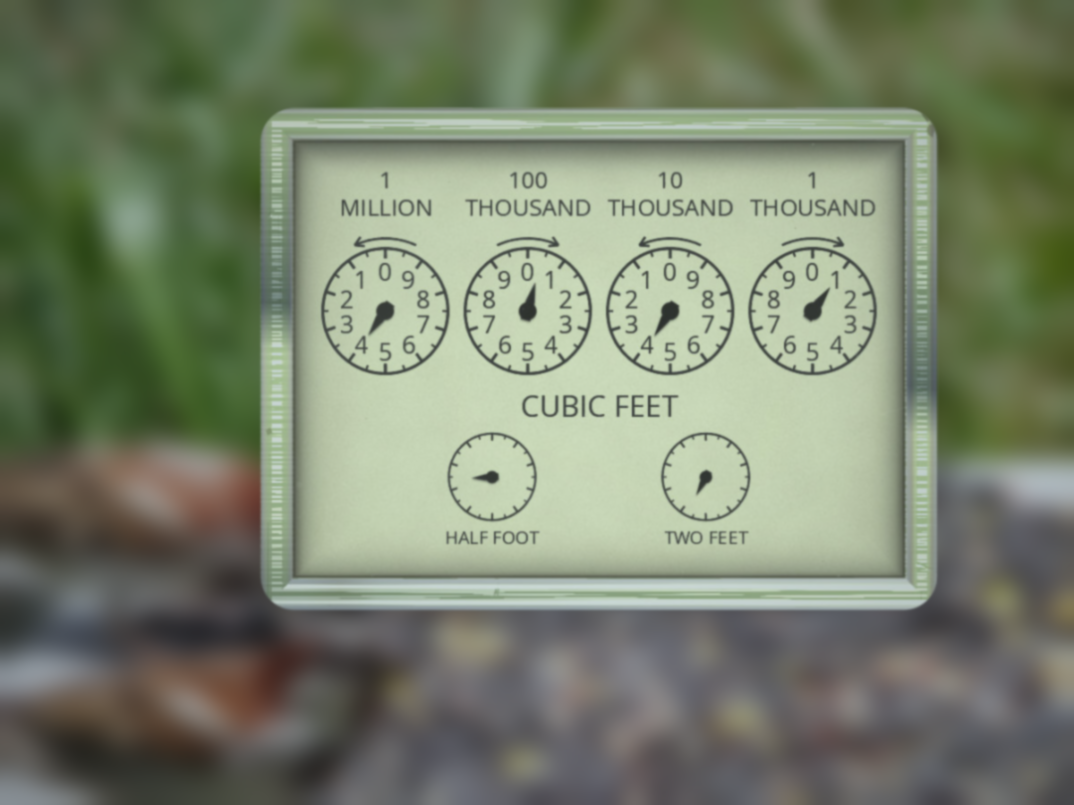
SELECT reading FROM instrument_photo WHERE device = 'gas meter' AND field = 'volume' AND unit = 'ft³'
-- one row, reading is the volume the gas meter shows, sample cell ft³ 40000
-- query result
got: ft³ 404100
